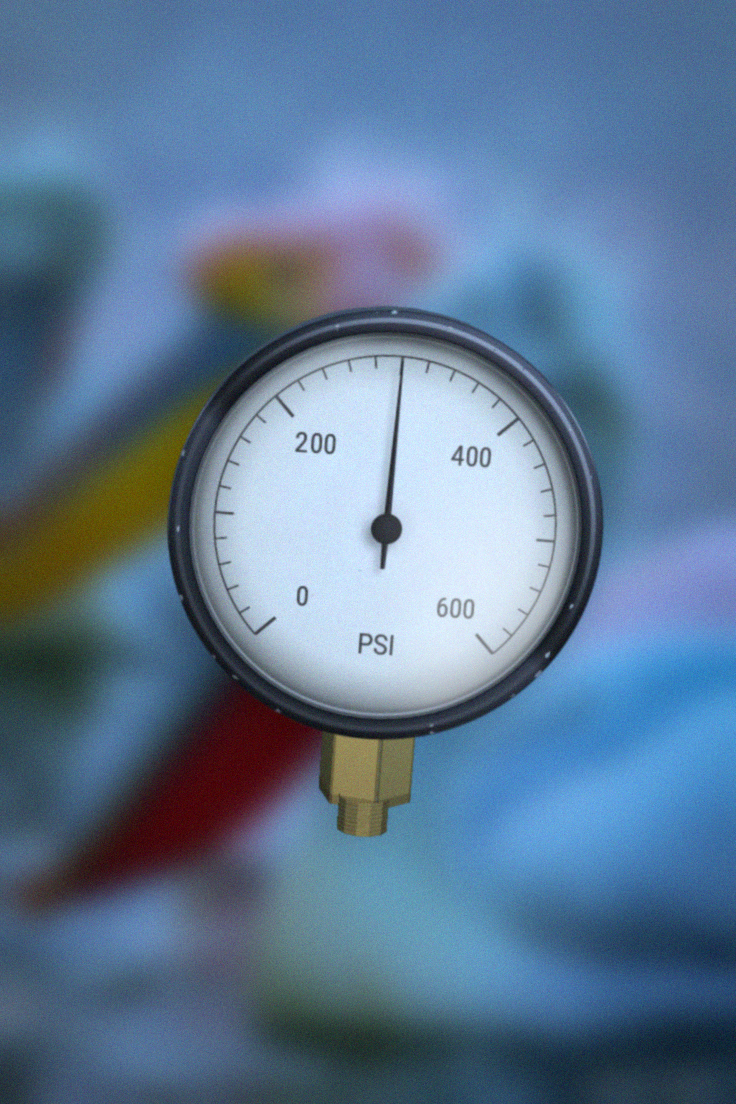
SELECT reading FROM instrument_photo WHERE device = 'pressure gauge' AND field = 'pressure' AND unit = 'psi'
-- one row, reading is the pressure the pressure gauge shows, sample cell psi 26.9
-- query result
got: psi 300
